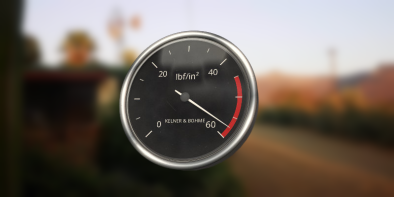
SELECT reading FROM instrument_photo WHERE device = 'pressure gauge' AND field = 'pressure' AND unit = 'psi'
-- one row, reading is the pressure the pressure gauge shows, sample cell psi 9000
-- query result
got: psi 57.5
